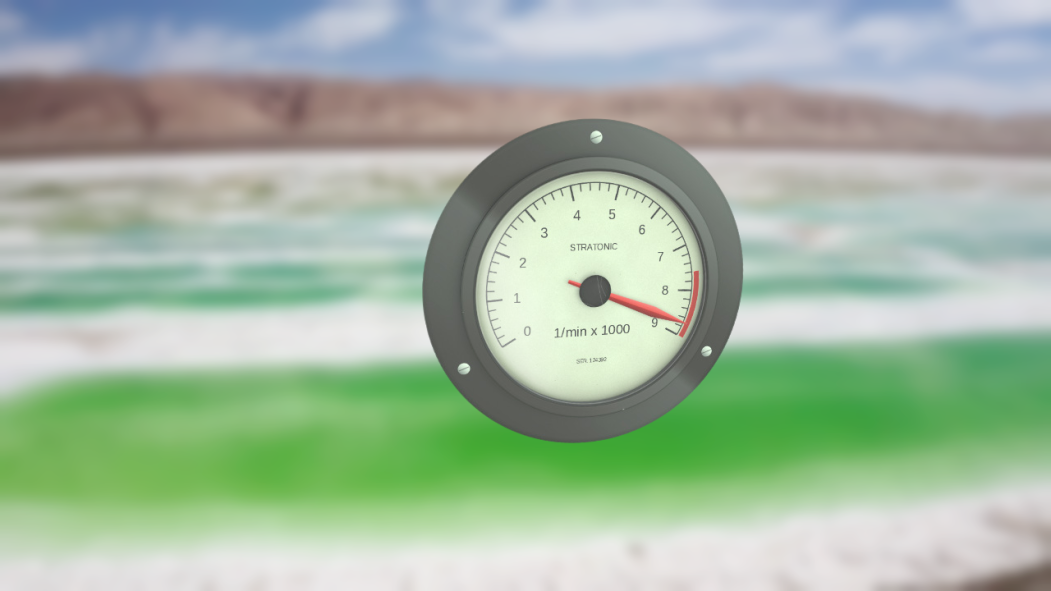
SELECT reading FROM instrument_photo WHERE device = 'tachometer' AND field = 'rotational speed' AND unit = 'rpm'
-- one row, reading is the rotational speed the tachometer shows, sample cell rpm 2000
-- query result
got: rpm 8700
